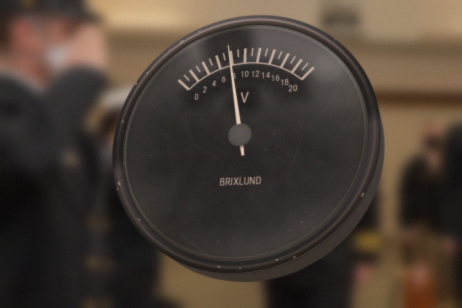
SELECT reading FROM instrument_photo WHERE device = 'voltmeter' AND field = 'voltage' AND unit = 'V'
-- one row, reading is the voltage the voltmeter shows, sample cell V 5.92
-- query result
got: V 8
